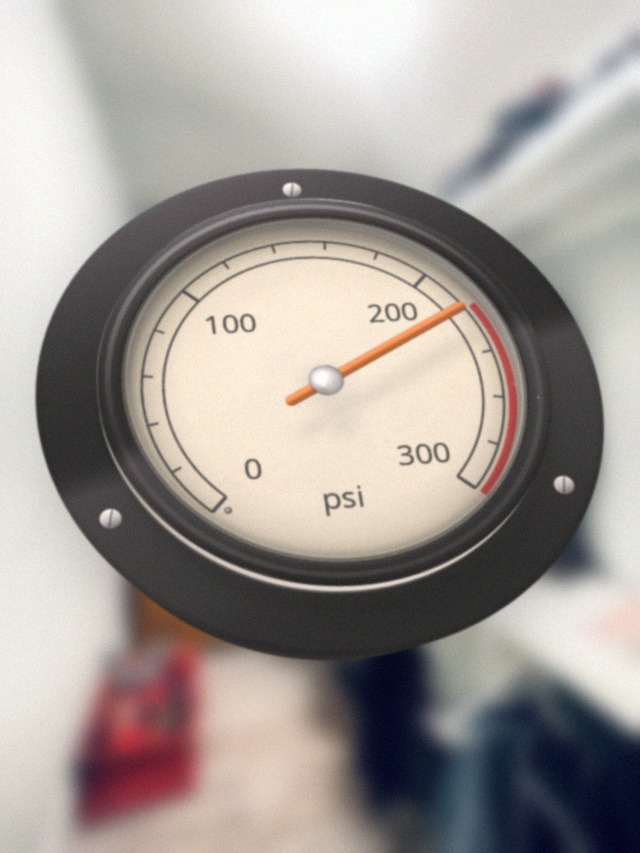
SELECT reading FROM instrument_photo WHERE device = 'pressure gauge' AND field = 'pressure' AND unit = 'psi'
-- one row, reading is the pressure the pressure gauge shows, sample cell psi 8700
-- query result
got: psi 220
